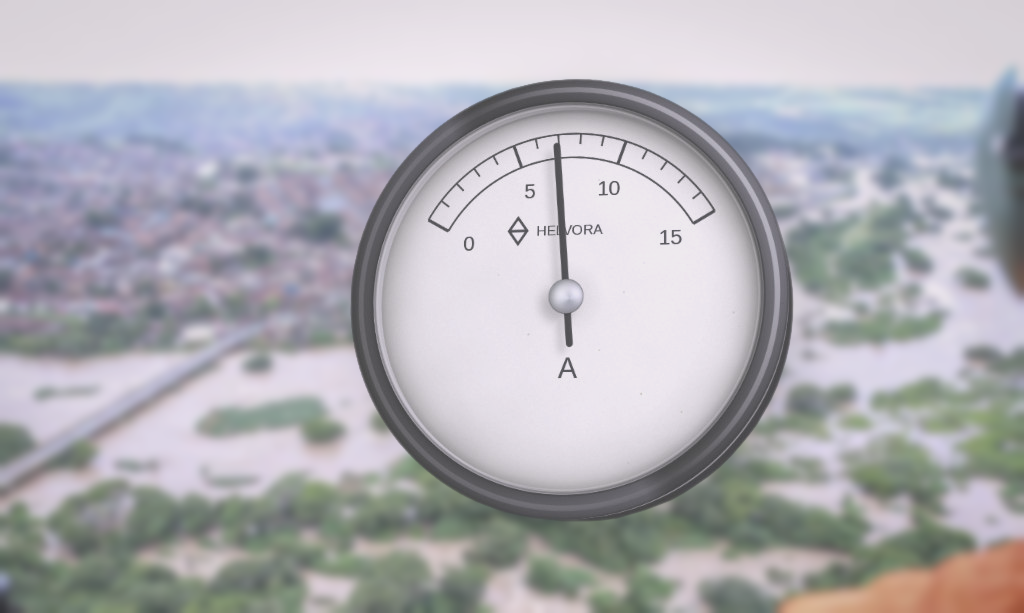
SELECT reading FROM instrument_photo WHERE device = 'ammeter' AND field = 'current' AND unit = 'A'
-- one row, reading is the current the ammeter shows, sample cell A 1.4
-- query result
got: A 7
